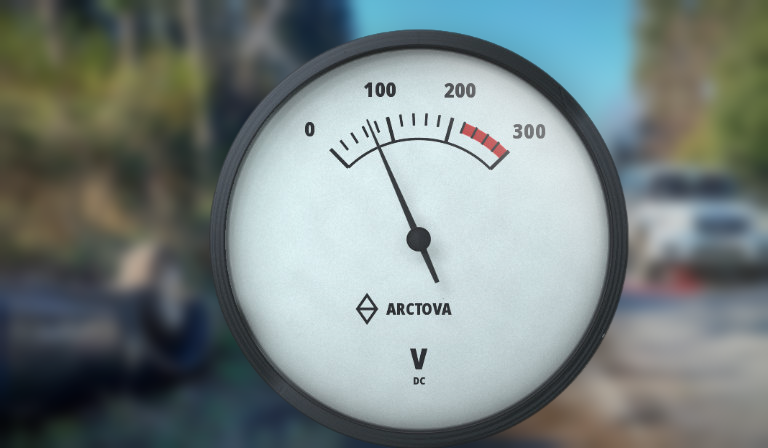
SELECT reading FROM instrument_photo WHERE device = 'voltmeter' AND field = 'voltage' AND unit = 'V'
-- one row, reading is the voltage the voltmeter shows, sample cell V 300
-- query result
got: V 70
